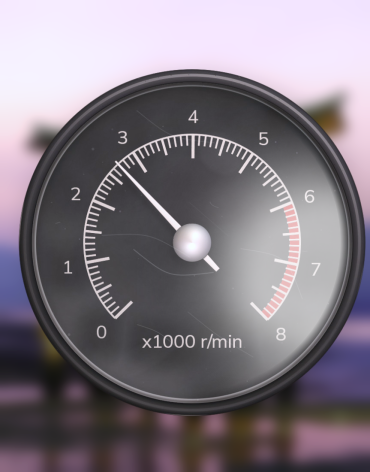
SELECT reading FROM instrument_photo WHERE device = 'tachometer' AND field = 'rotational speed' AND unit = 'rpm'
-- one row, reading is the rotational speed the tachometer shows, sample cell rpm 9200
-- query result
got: rpm 2700
